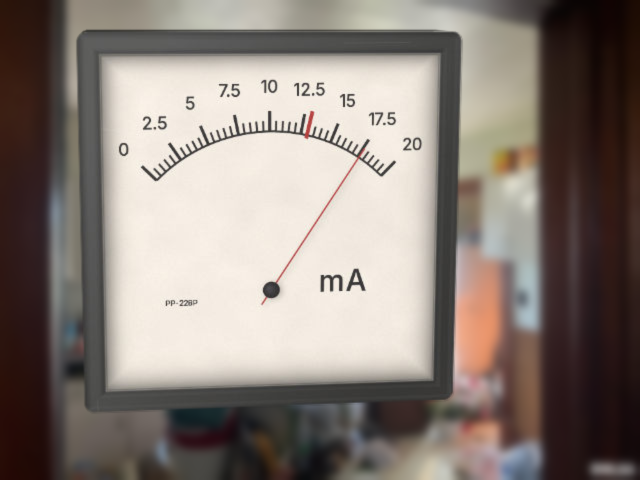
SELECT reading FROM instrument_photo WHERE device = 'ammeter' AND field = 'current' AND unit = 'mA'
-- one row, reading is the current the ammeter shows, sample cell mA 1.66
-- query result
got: mA 17.5
